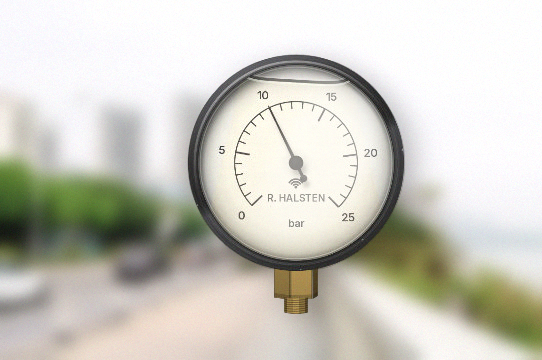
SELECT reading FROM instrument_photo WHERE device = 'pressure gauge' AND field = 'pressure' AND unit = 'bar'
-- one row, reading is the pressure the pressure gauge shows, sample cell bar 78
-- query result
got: bar 10
